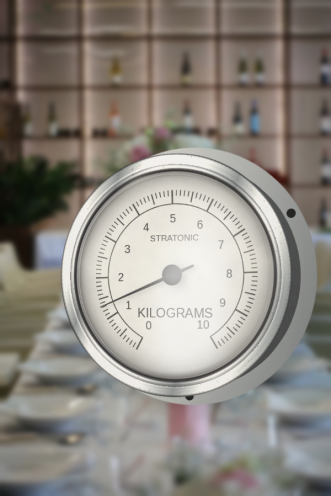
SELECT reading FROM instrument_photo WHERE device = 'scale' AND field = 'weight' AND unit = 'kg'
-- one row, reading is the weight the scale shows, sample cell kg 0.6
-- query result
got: kg 1.3
